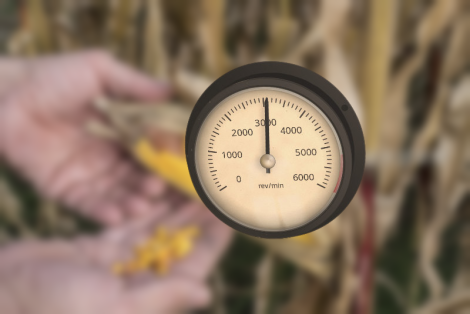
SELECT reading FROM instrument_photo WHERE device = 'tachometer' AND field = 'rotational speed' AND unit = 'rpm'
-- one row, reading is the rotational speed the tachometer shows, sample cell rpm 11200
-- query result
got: rpm 3100
